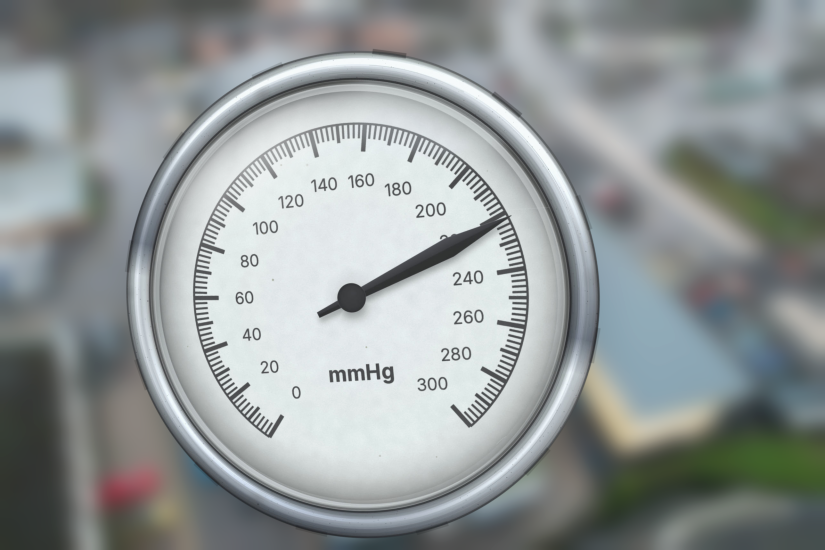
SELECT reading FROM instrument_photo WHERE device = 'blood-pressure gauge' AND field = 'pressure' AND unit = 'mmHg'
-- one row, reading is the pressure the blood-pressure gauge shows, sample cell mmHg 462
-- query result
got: mmHg 222
